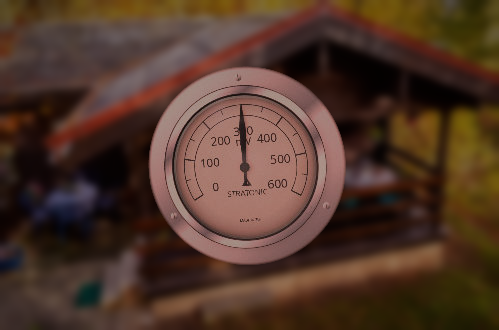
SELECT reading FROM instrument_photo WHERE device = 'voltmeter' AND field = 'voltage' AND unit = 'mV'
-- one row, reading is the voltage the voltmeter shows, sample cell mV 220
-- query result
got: mV 300
